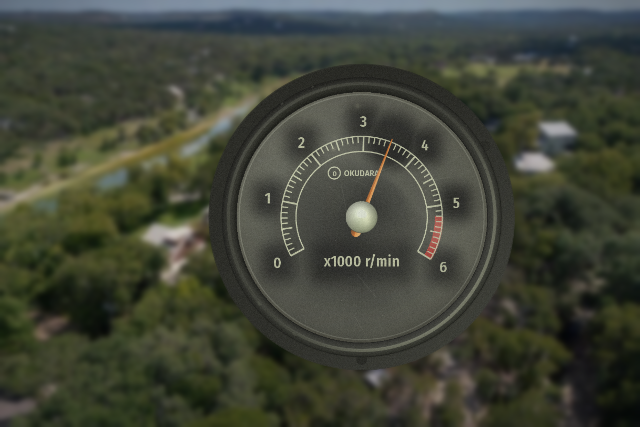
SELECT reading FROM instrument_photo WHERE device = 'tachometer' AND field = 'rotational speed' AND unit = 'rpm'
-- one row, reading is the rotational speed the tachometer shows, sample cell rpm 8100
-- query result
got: rpm 3500
